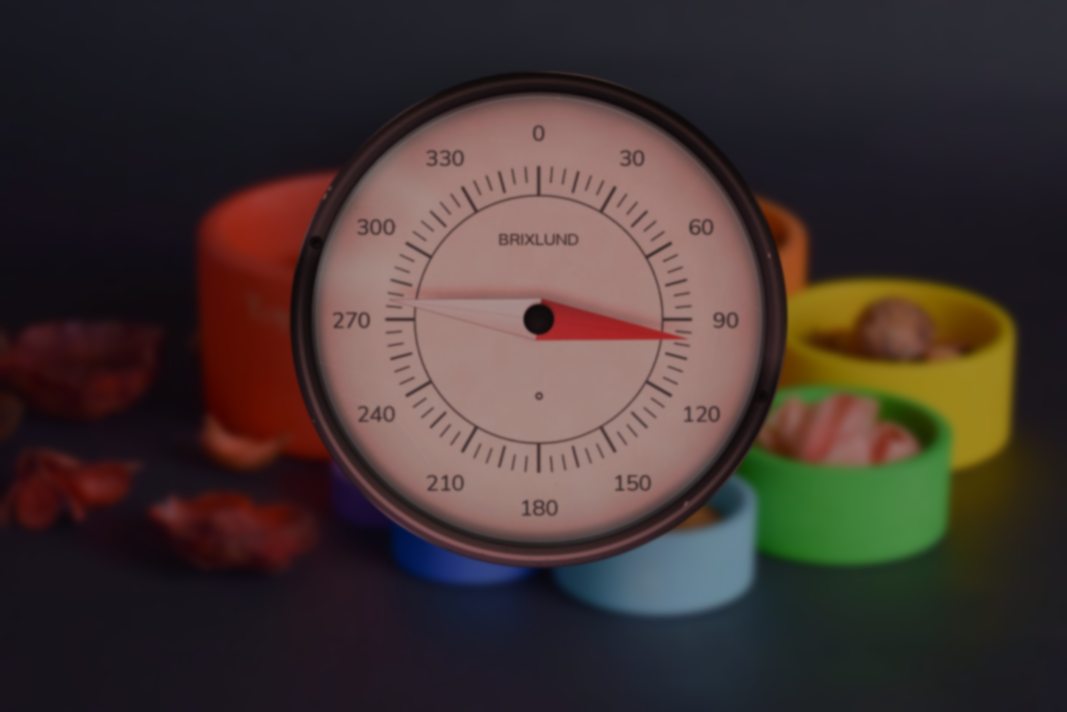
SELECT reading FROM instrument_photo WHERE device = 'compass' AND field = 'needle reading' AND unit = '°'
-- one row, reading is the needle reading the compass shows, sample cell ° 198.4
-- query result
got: ° 97.5
